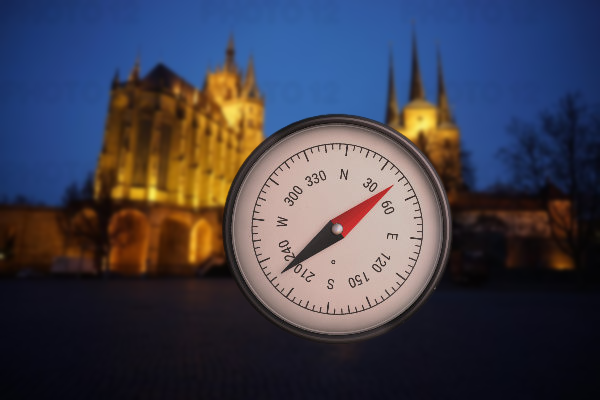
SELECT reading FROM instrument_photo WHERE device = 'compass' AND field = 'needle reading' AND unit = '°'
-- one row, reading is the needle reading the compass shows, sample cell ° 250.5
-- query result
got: ° 45
